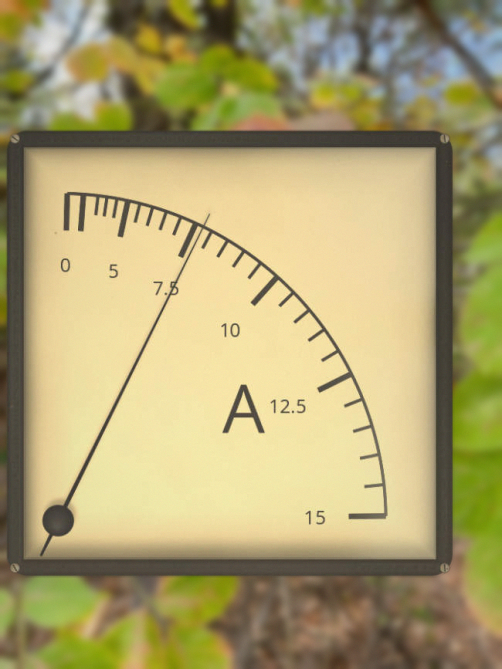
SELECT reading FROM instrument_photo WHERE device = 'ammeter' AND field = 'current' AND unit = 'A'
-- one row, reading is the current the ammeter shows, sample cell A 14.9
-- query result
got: A 7.75
